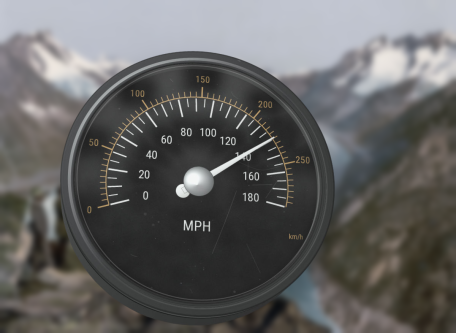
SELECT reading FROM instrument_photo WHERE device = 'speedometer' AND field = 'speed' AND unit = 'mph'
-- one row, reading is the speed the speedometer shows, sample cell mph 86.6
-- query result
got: mph 140
